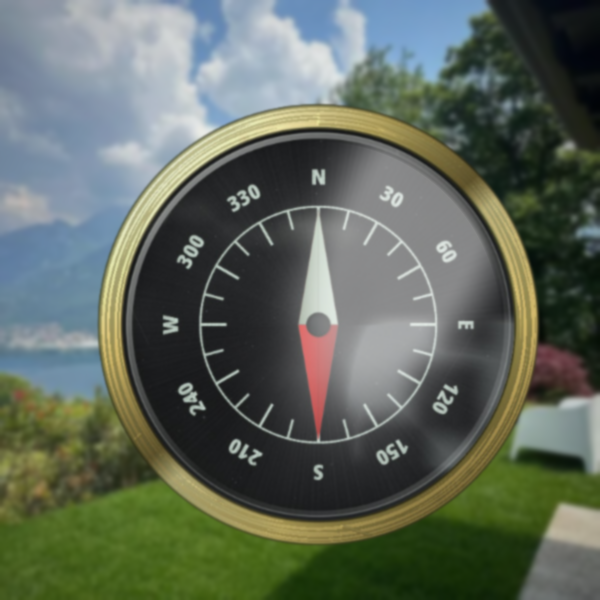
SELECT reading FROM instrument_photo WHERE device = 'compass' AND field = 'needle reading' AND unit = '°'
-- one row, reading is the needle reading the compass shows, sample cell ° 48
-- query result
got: ° 180
